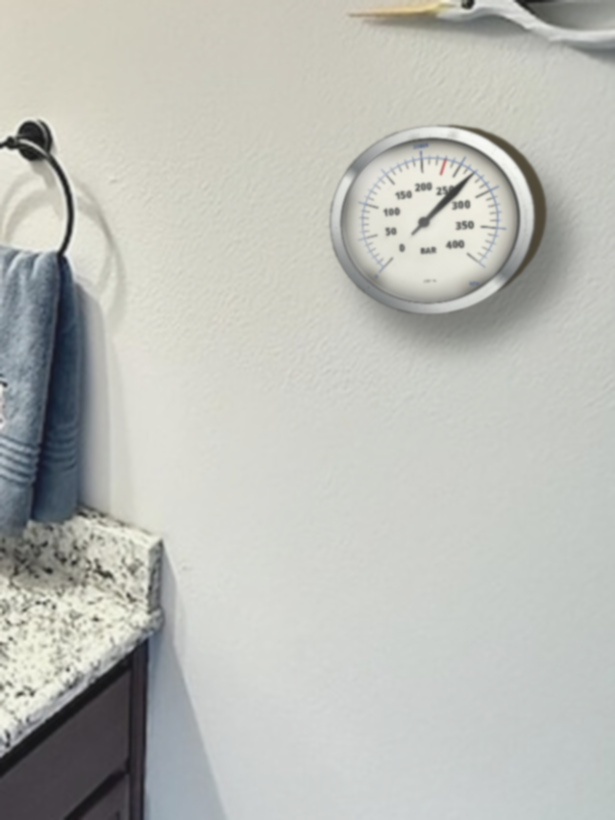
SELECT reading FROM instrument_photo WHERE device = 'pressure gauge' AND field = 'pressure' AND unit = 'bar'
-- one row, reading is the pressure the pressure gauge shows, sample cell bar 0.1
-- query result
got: bar 270
